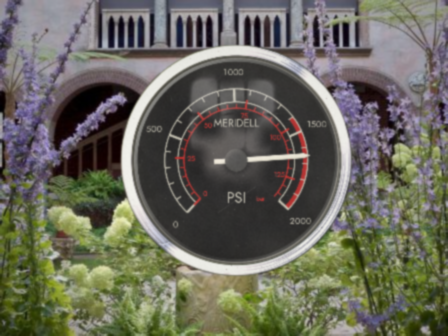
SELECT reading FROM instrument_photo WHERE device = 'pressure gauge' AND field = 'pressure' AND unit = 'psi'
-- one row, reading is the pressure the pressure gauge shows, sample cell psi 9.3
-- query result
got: psi 1650
